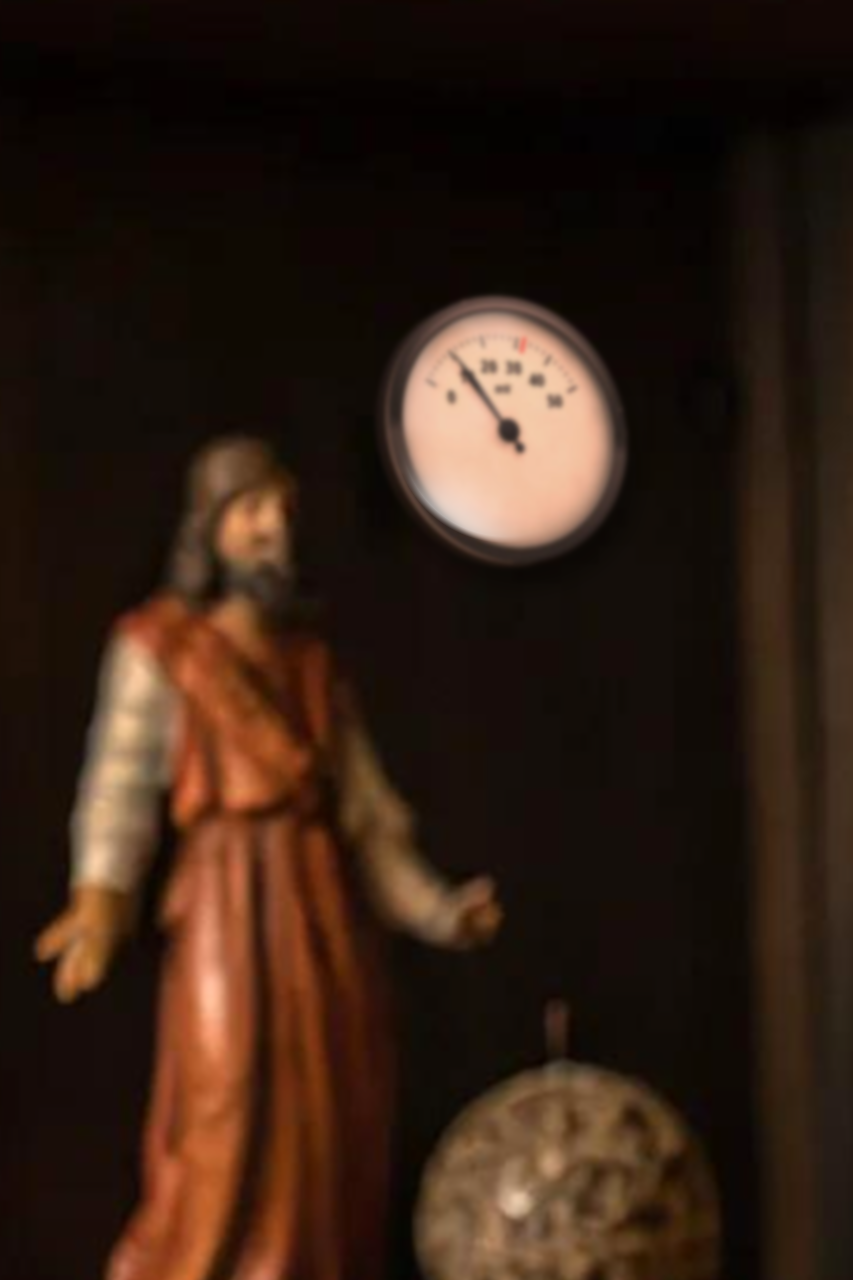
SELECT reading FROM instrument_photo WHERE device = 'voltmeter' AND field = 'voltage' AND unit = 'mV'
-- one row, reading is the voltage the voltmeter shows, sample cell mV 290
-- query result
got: mV 10
